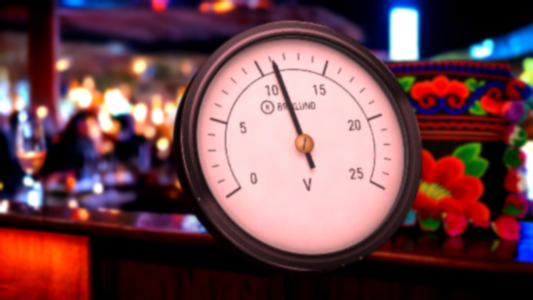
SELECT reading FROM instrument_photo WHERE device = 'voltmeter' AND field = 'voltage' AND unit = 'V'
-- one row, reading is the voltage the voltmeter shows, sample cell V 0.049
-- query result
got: V 11
